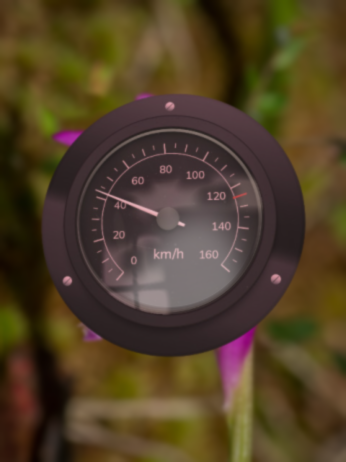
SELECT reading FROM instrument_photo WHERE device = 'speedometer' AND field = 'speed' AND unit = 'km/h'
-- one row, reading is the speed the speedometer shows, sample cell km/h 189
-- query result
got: km/h 42.5
